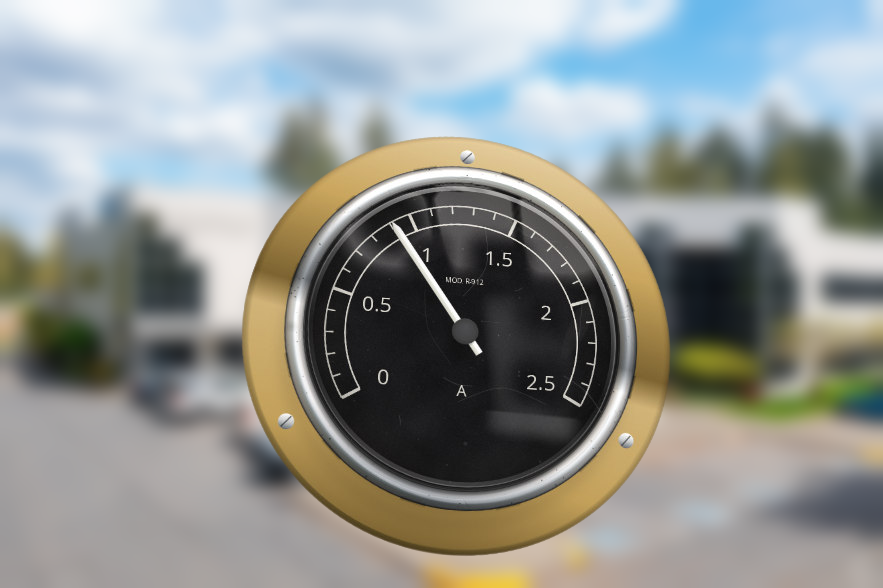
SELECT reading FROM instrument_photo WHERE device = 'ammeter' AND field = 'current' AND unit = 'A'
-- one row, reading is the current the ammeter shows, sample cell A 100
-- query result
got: A 0.9
